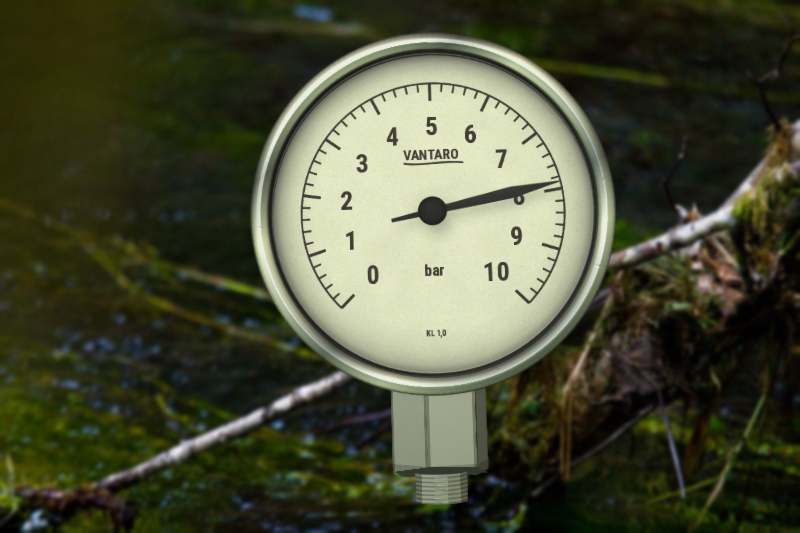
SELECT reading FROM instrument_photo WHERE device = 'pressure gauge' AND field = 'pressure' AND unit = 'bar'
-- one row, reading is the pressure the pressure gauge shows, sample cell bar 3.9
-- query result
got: bar 7.9
